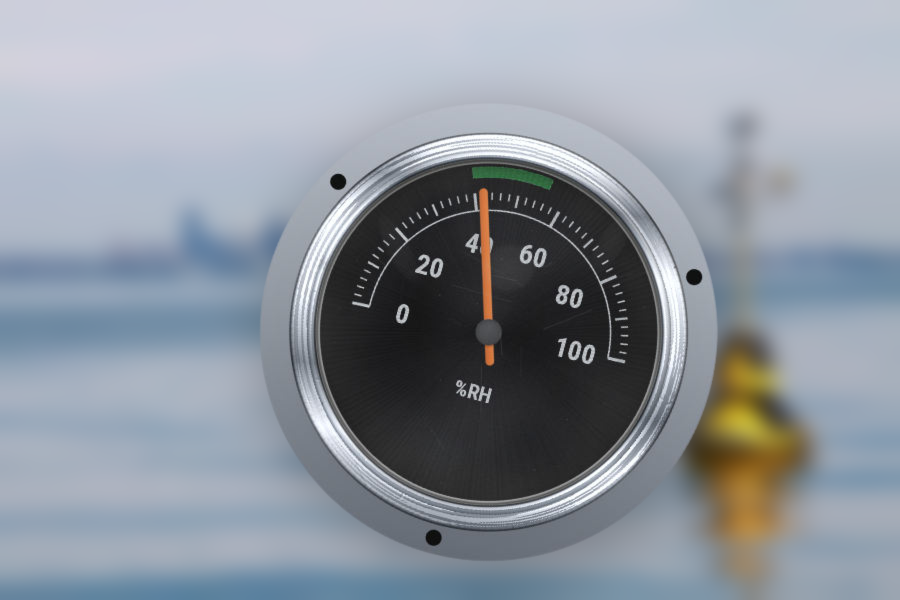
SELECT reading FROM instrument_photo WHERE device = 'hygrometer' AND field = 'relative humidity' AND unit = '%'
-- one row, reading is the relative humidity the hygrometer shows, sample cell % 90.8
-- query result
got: % 42
